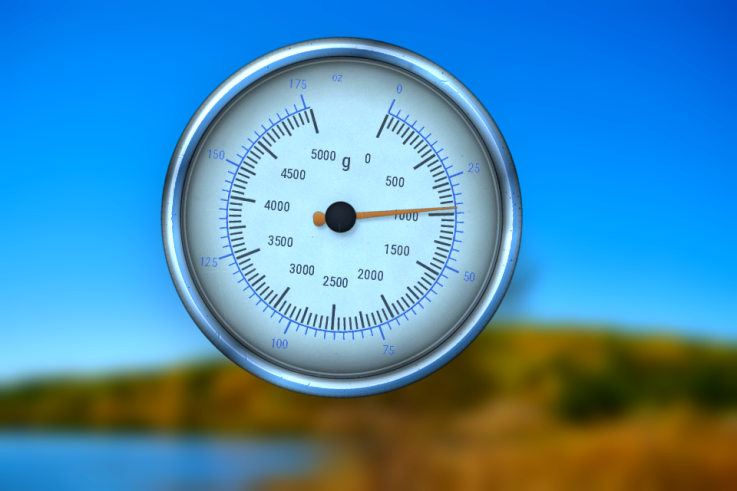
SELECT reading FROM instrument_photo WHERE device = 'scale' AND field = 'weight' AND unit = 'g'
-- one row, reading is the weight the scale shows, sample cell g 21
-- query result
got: g 950
